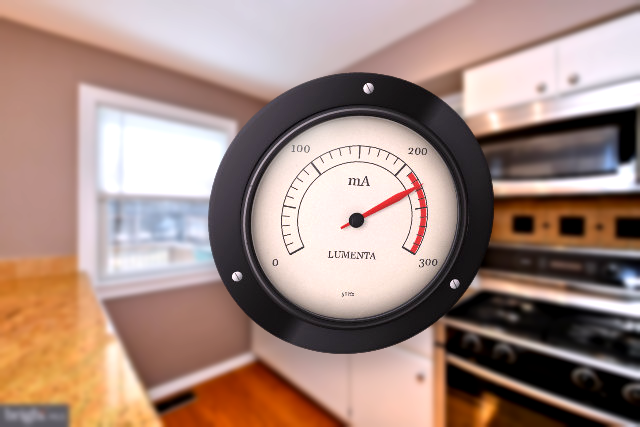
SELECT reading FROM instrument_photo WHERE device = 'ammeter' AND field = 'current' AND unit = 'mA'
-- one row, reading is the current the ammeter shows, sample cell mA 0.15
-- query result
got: mA 225
